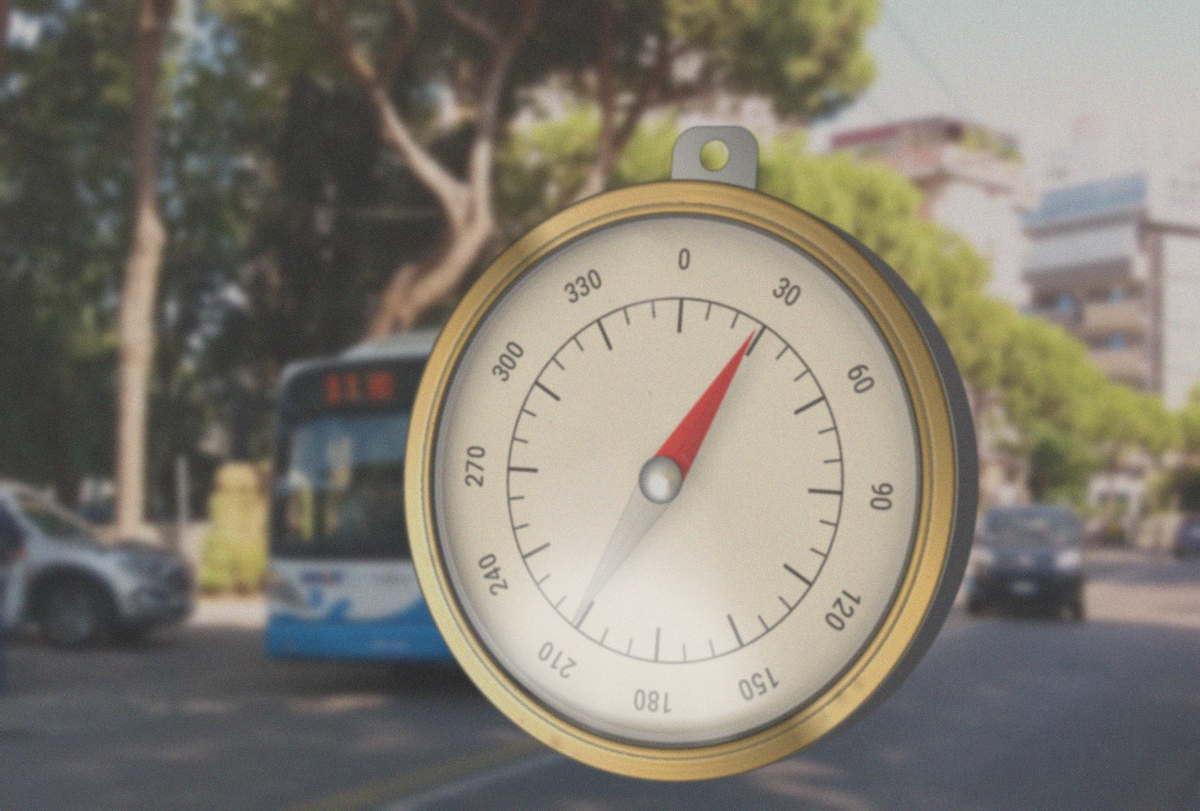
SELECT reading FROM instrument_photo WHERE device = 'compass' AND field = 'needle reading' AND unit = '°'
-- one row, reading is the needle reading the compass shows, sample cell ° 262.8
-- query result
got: ° 30
